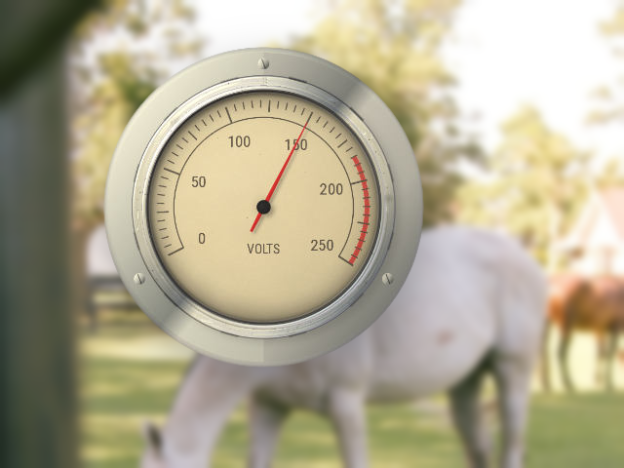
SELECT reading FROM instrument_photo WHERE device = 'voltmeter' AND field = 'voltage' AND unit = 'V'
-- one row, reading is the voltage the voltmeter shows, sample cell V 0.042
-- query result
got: V 150
